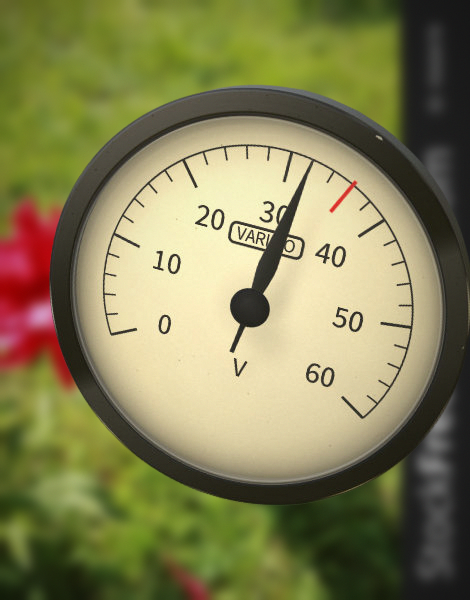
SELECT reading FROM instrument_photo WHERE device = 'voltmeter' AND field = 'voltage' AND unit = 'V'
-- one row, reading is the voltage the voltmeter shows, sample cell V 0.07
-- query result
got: V 32
